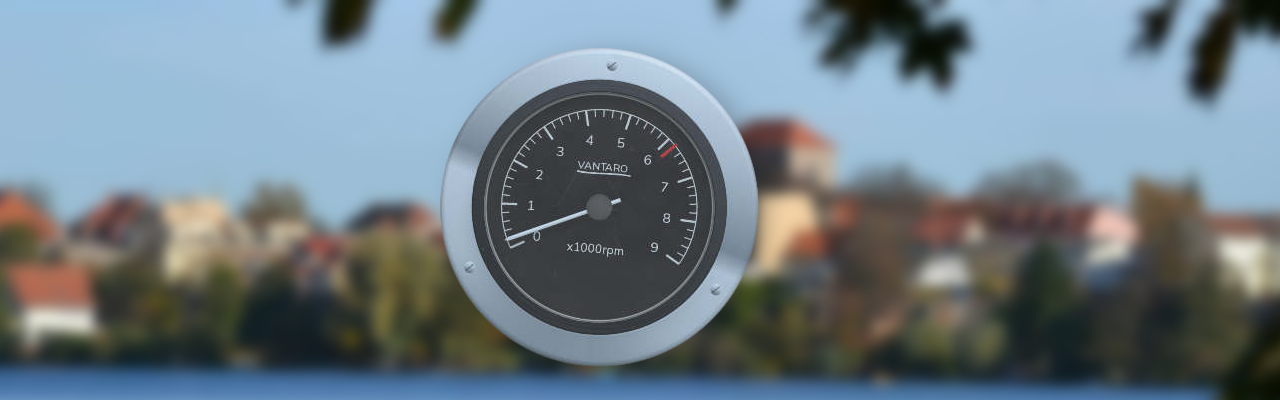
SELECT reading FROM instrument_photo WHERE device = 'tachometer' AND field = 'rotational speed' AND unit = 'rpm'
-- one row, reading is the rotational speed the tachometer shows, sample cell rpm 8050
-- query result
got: rpm 200
